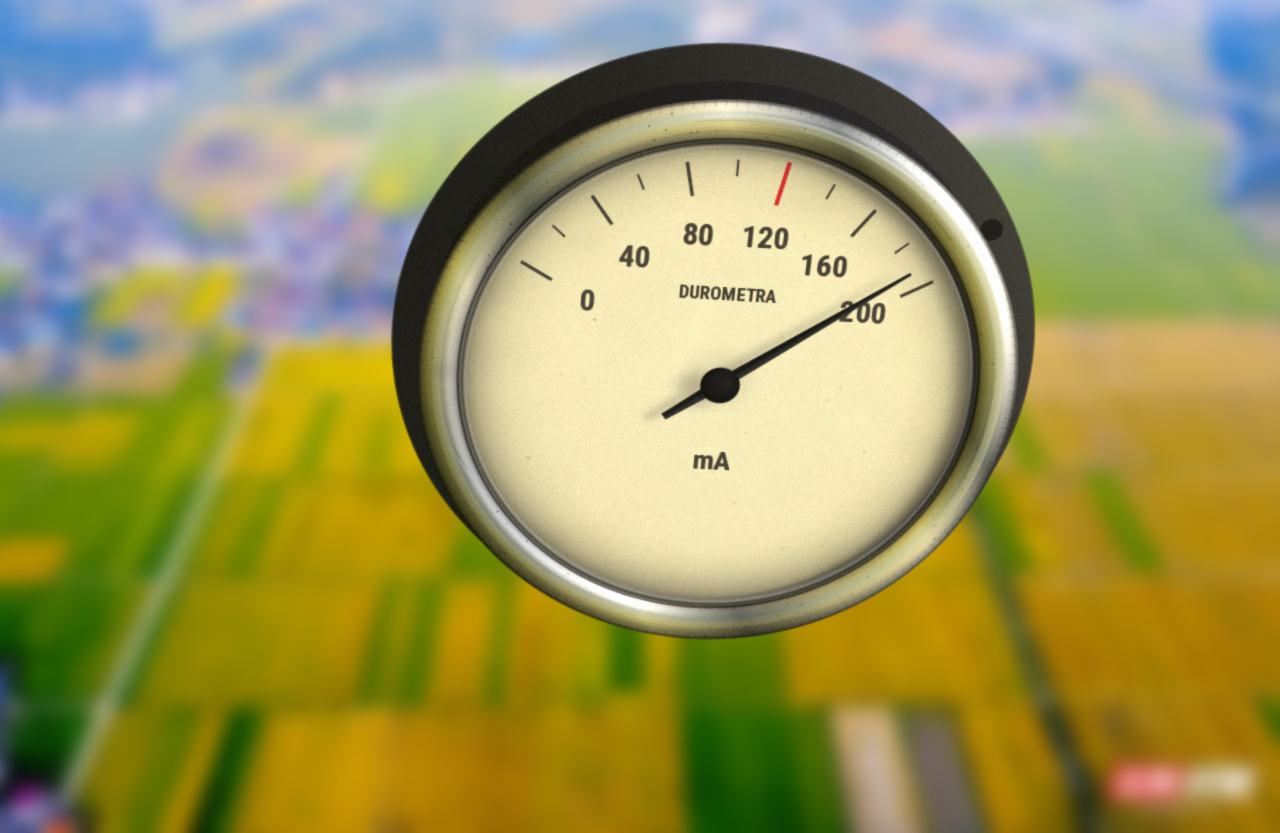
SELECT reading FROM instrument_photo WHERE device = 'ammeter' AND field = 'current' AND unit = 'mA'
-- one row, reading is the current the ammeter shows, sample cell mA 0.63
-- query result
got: mA 190
